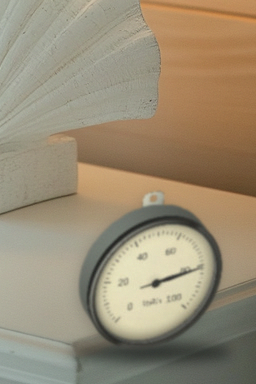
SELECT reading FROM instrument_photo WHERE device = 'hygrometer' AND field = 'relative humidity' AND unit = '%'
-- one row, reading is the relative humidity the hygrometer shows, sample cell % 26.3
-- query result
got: % 80
